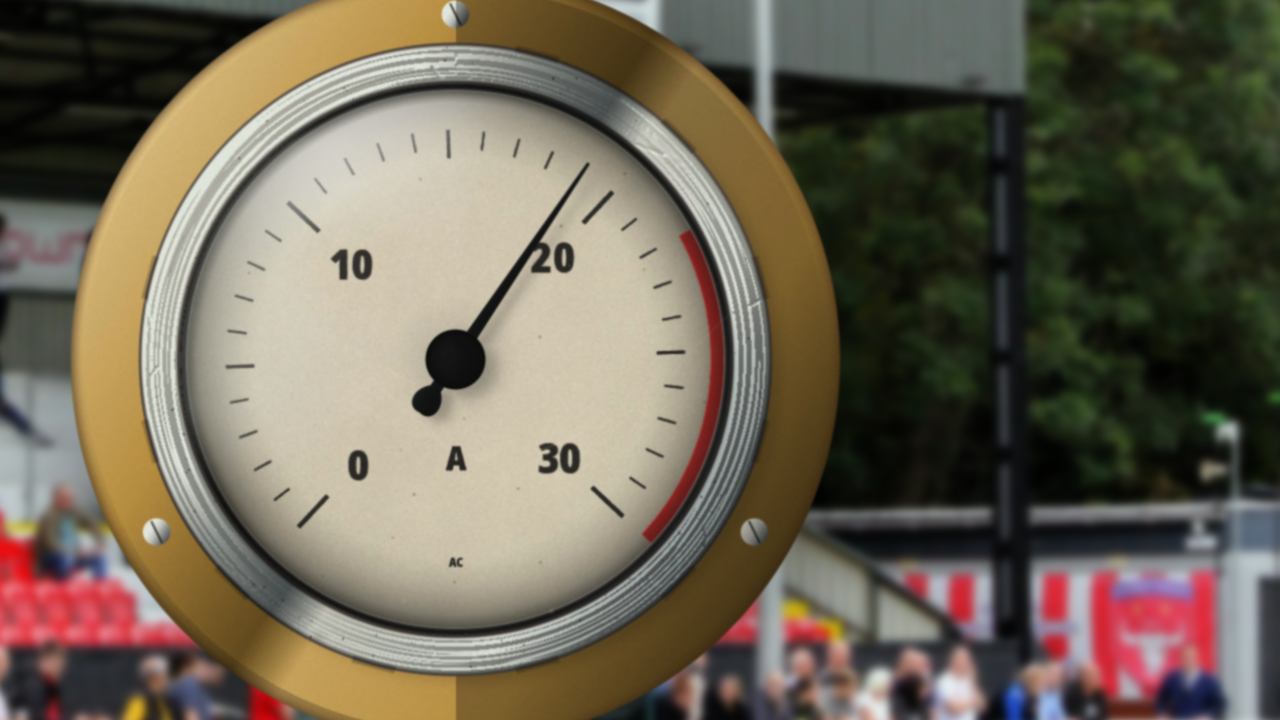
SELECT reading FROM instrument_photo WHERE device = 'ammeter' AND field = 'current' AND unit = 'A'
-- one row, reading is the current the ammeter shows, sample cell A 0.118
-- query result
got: A 19
